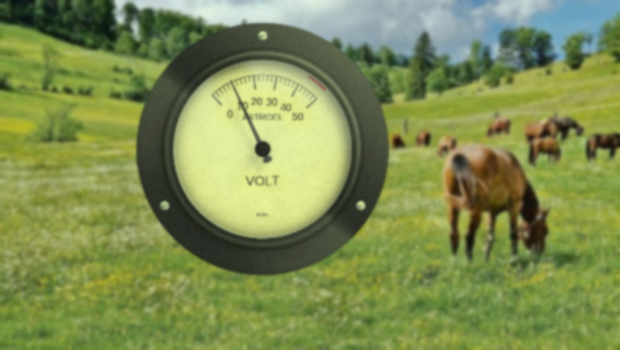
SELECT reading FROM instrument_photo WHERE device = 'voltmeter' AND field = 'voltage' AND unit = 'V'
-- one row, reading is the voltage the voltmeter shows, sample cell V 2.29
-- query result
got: V 10
